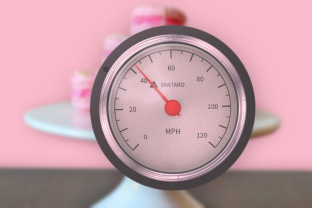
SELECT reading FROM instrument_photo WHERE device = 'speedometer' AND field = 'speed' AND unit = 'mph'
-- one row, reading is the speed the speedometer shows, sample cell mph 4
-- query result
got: mph 42.5
